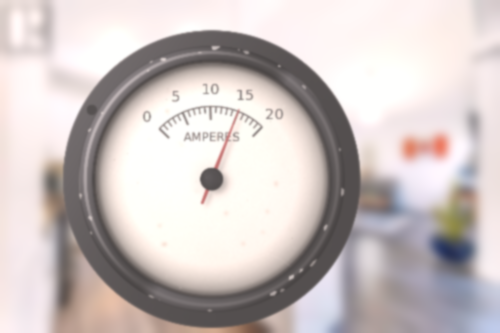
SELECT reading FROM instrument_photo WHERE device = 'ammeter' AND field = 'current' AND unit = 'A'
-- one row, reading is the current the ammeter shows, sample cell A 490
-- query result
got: A 15
